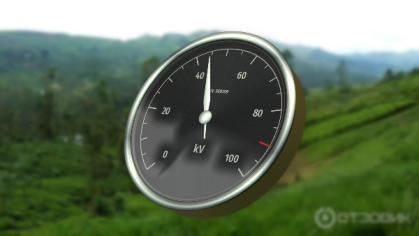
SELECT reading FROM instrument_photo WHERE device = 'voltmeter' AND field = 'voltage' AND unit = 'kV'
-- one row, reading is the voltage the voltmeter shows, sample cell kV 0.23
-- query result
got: kV 45
